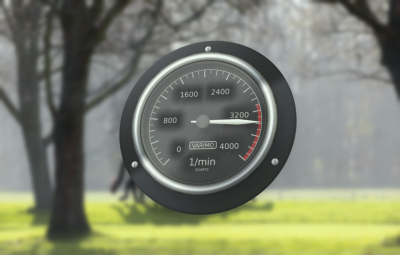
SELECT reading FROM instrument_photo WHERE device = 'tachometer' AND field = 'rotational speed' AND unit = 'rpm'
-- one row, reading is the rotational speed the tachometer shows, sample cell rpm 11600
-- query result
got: rpm 3400
